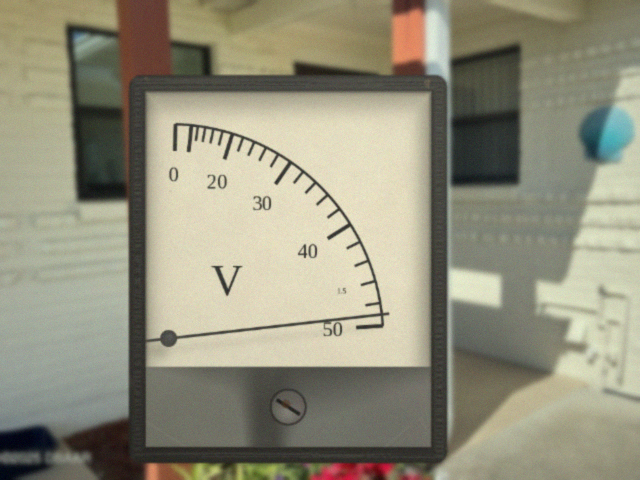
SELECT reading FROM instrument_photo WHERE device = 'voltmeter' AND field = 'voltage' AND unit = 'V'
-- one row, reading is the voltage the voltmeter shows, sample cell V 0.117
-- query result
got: V 49
